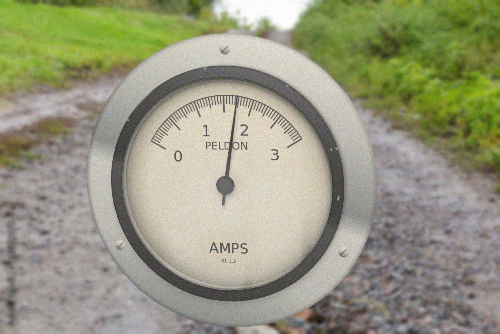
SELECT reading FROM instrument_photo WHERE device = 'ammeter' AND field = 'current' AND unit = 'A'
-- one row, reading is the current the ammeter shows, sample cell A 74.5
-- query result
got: A 1.75
